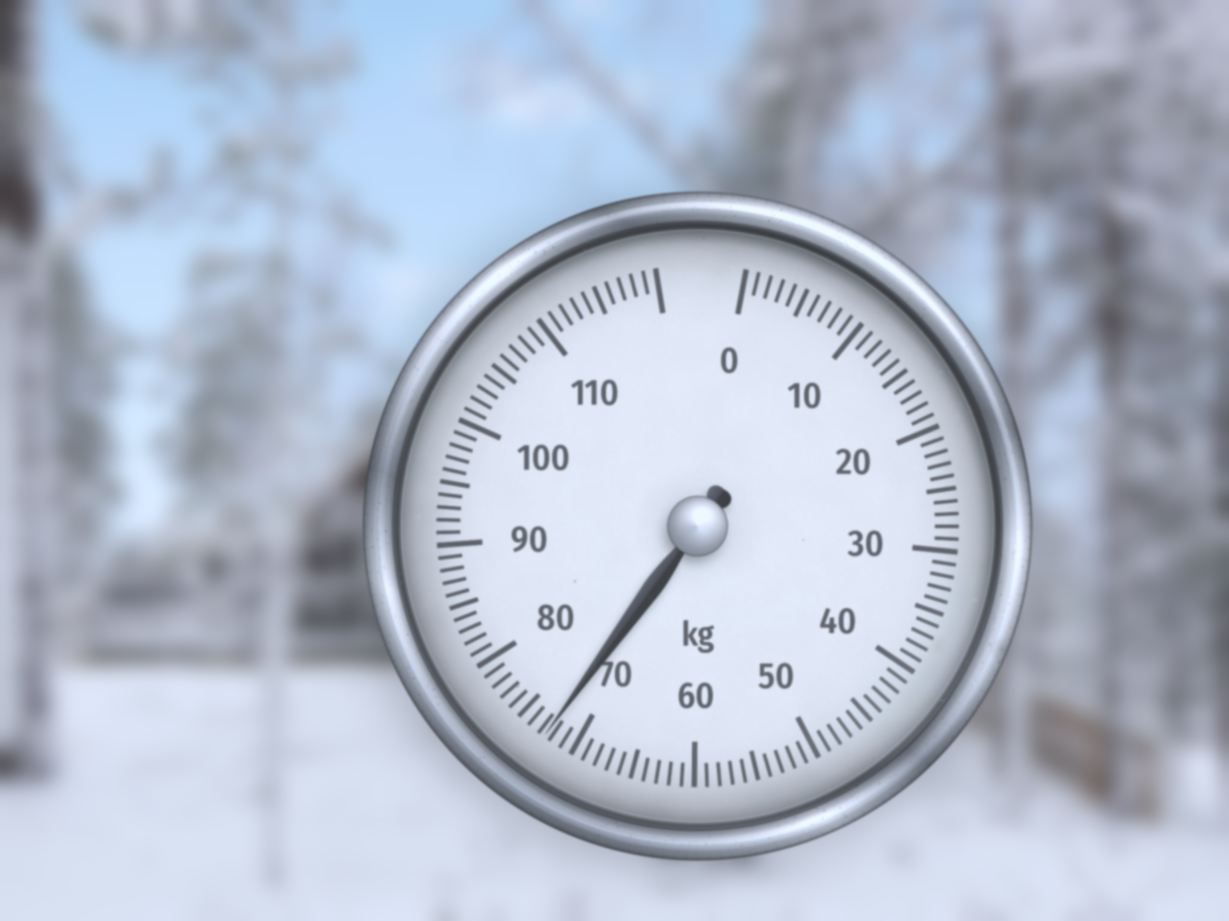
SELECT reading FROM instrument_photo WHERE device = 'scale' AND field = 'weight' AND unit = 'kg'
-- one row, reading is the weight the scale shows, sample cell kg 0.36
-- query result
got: kg 72.5
